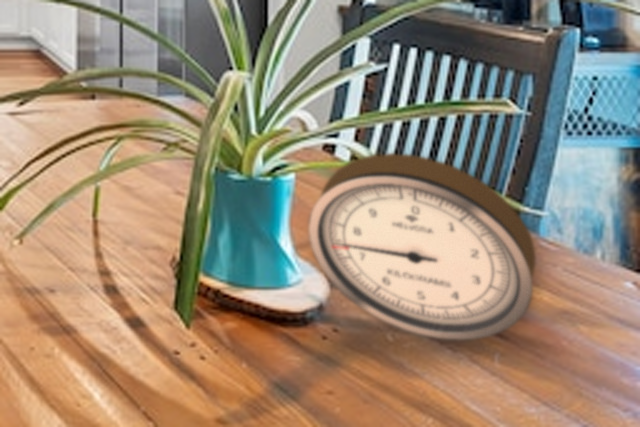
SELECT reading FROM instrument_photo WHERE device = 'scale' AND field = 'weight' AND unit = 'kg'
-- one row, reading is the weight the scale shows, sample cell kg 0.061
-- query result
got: kg 7.5
